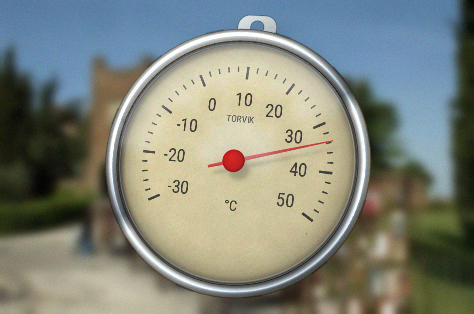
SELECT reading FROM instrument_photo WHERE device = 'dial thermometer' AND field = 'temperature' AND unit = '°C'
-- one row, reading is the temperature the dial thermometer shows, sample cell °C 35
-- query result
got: °C 34
